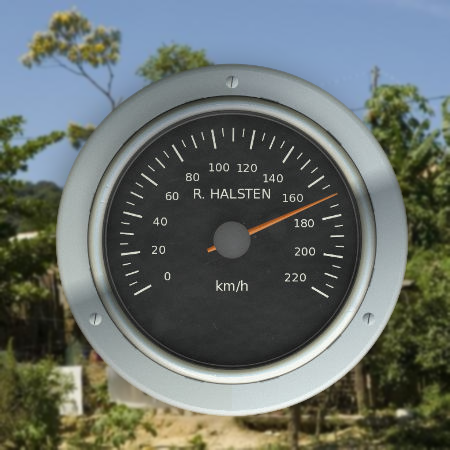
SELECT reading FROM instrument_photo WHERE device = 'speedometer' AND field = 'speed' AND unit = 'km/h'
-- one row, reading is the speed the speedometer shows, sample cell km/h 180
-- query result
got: km/h 170
